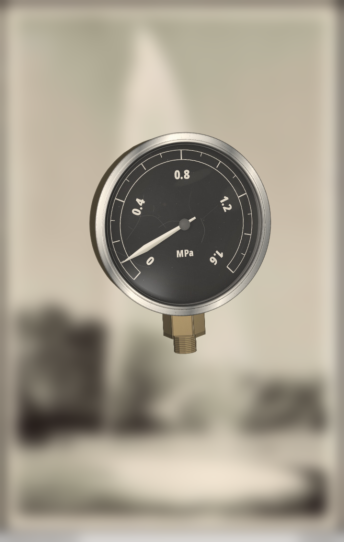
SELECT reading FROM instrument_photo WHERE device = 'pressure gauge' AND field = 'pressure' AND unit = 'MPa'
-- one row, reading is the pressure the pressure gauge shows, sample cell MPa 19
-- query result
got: MPa 0.1
